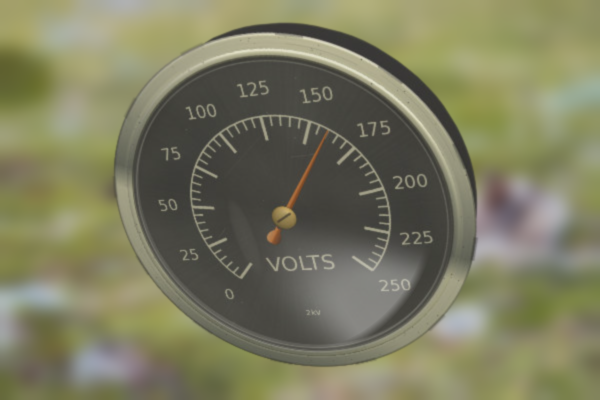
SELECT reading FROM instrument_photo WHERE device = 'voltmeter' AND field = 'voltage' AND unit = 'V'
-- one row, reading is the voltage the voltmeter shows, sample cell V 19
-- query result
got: V 160
